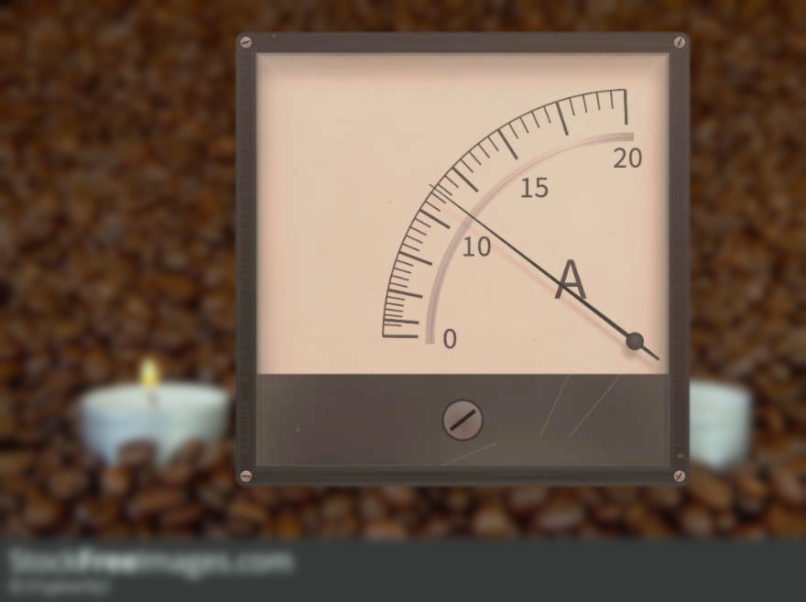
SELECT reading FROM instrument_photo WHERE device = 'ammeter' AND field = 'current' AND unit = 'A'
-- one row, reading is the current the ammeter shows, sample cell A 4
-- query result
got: A 11.25
